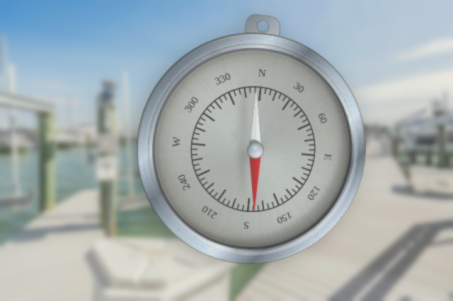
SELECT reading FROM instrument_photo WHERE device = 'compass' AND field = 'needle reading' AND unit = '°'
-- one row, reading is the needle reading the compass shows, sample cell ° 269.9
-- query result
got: ° 175
